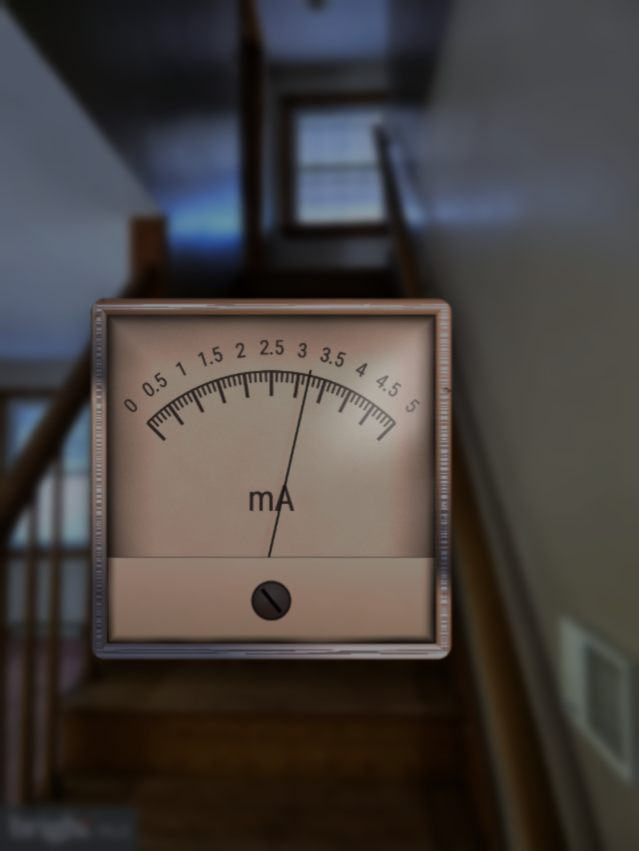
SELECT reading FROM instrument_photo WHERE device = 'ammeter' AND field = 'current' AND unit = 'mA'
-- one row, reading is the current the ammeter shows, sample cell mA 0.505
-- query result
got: mA 3.2
